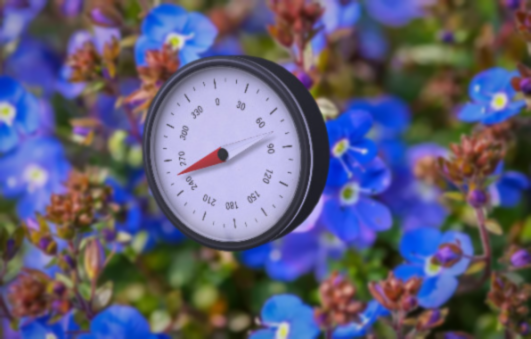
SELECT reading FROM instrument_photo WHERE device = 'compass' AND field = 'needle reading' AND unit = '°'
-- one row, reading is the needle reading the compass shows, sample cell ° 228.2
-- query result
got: ° 255
